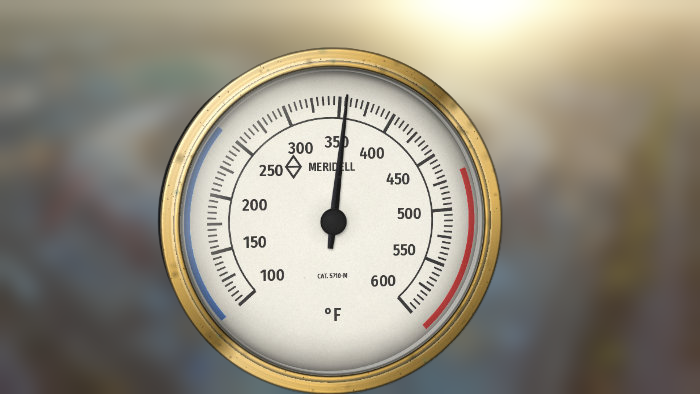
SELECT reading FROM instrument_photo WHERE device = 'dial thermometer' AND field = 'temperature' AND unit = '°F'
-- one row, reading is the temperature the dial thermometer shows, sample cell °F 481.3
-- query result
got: °F 355
